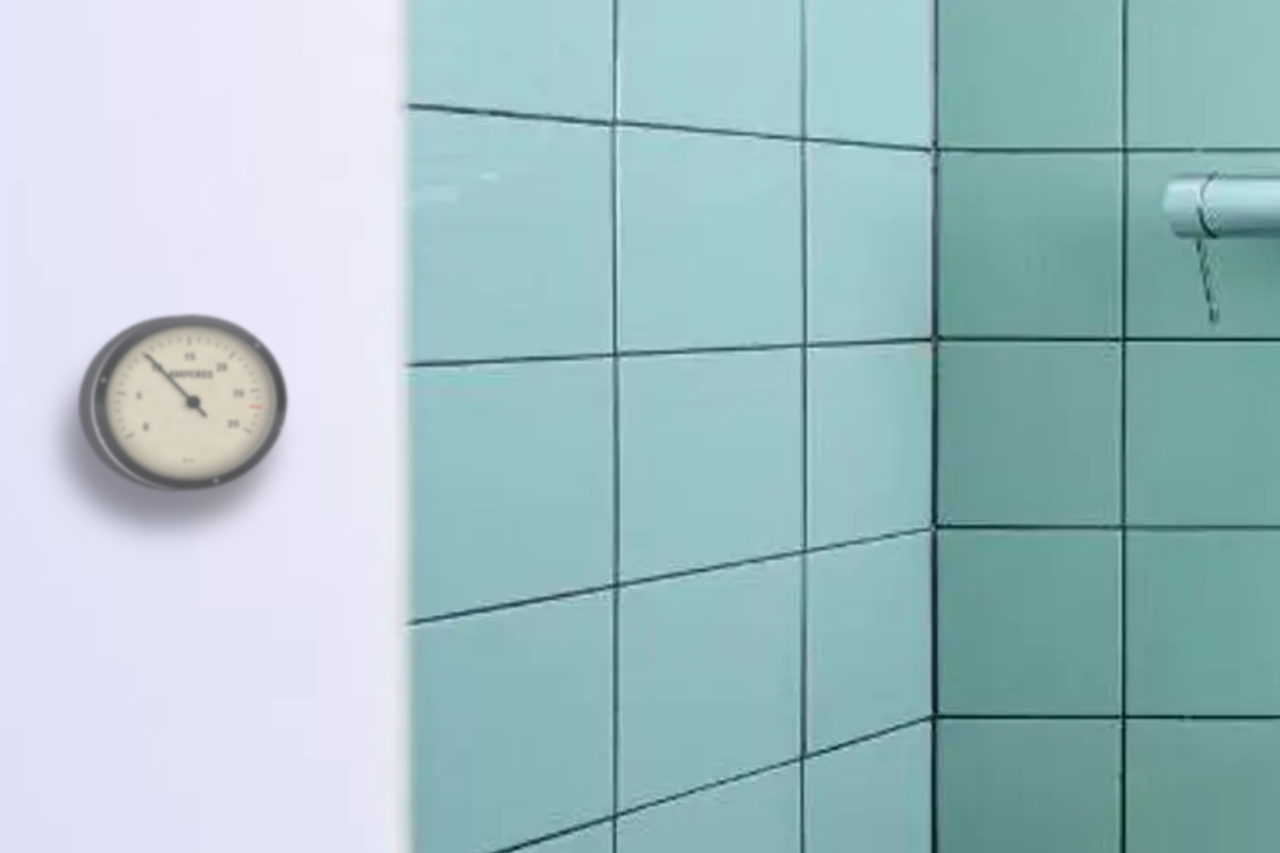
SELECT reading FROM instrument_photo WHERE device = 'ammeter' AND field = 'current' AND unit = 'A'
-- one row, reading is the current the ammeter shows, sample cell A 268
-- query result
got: A 10
